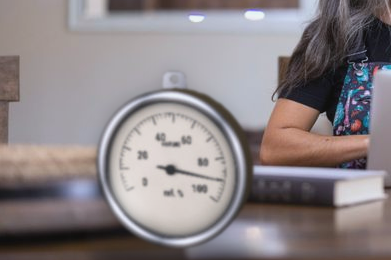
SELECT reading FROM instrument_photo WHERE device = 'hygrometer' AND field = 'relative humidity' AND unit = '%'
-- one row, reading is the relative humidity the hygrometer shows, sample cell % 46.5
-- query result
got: % 90
